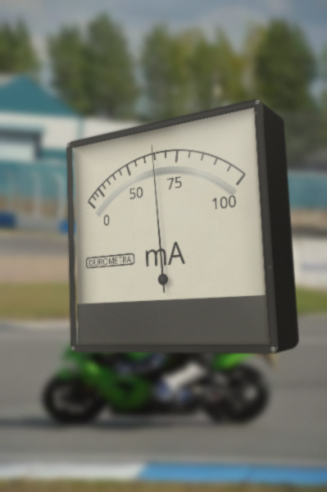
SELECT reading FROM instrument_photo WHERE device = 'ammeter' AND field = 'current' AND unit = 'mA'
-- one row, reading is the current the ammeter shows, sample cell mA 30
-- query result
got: mA 65
